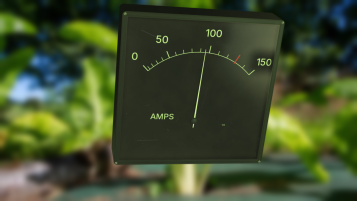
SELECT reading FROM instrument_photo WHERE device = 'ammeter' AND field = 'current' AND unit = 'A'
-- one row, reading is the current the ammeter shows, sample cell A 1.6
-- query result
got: A 95
